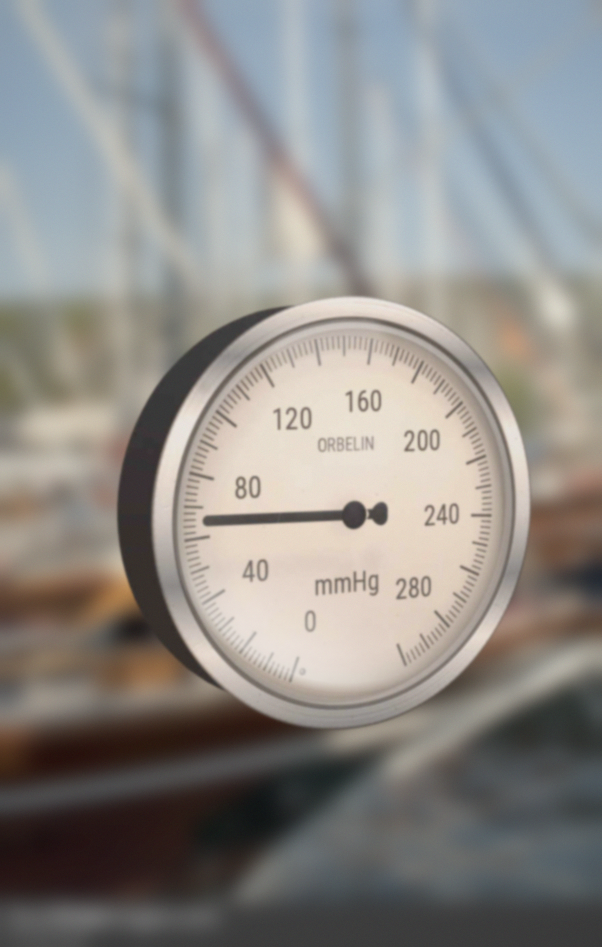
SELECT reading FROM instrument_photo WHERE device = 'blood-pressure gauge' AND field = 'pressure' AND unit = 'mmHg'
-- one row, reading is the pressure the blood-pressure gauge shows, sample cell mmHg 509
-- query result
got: mmHg 66
